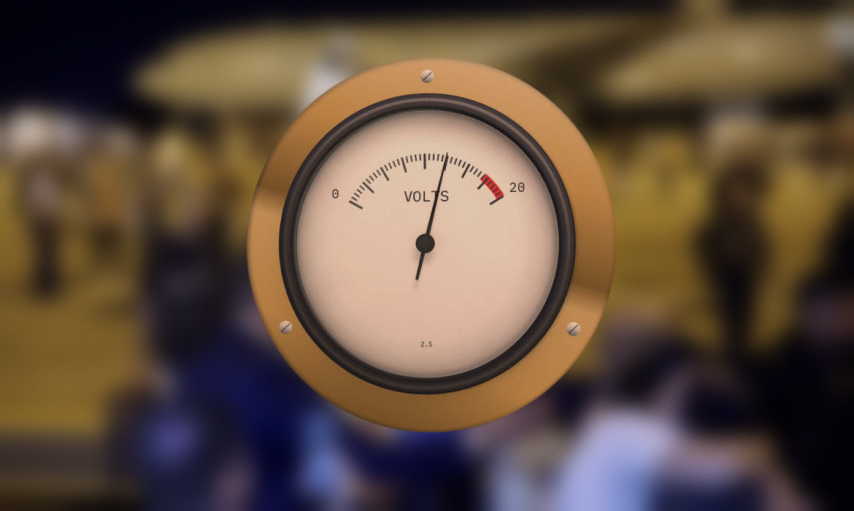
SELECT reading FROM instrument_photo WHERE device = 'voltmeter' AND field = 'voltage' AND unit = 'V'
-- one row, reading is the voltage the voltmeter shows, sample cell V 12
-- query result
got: V 12.5
